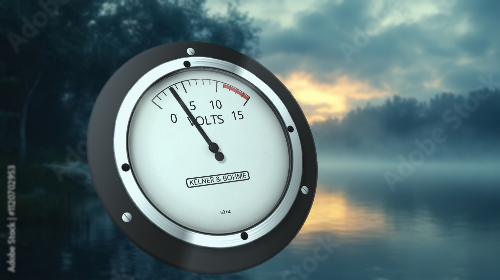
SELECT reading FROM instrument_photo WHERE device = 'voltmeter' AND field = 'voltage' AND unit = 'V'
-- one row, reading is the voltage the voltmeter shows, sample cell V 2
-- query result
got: V 3
